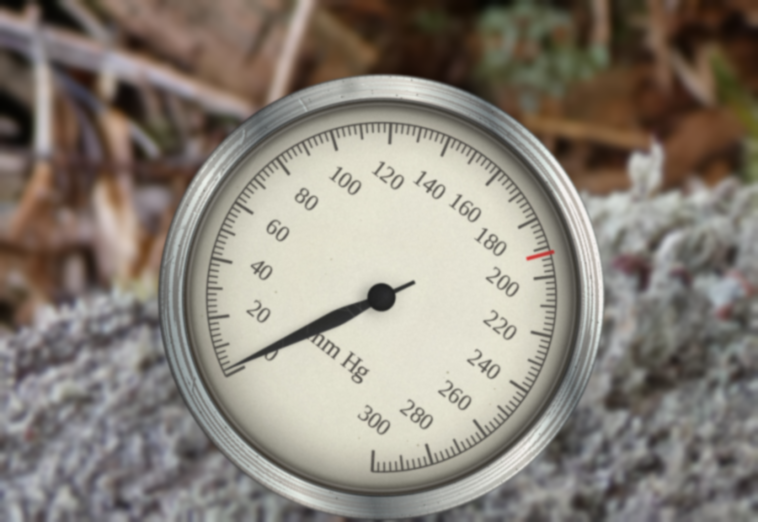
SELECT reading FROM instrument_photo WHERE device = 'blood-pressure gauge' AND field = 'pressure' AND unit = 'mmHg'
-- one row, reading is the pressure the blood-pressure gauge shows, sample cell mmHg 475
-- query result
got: mmHg 2
